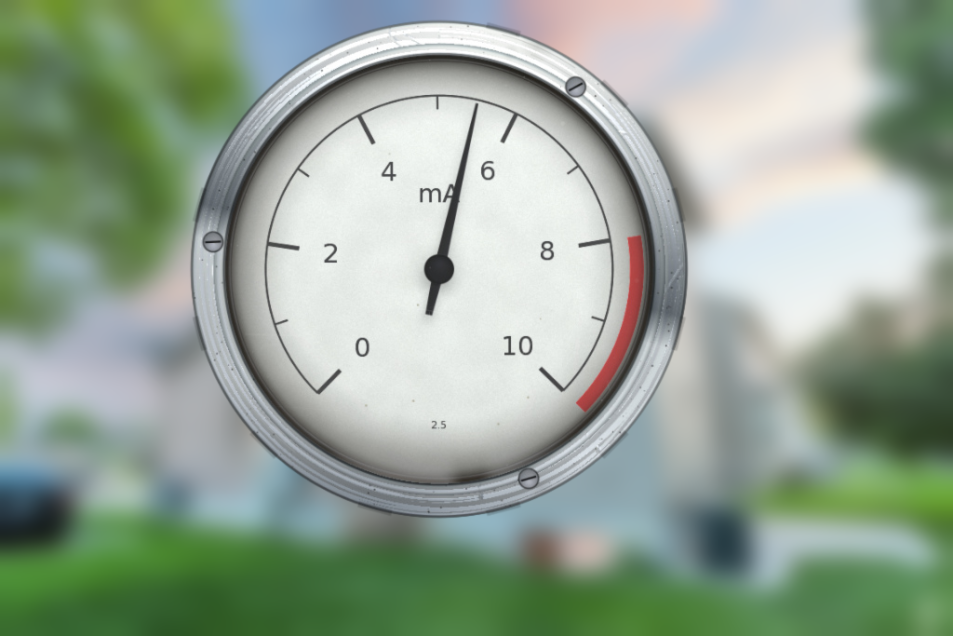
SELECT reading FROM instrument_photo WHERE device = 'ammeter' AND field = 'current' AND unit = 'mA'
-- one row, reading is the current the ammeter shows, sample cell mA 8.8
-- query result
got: mA 5.5
